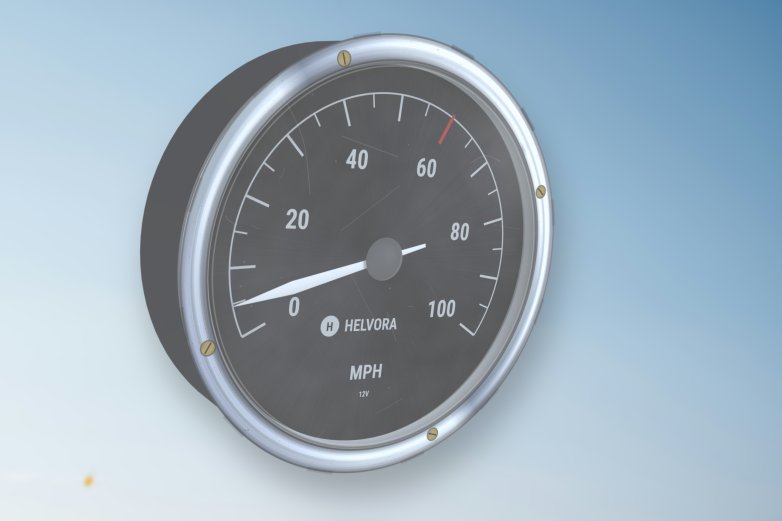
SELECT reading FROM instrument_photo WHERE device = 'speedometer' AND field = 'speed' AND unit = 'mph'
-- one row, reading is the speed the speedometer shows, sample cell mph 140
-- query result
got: mph 5
